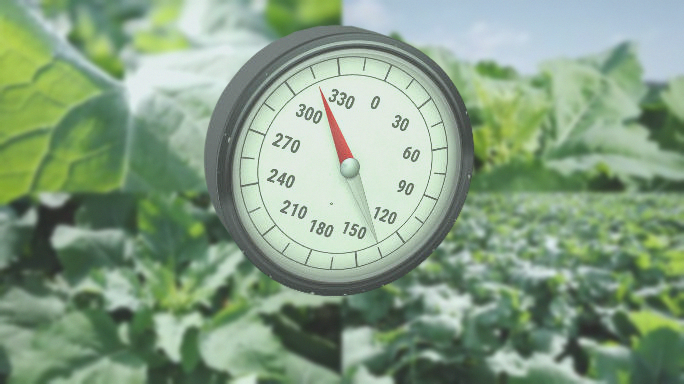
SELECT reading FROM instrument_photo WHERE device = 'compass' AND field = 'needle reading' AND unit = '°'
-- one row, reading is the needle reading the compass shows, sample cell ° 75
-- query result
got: ° 315
